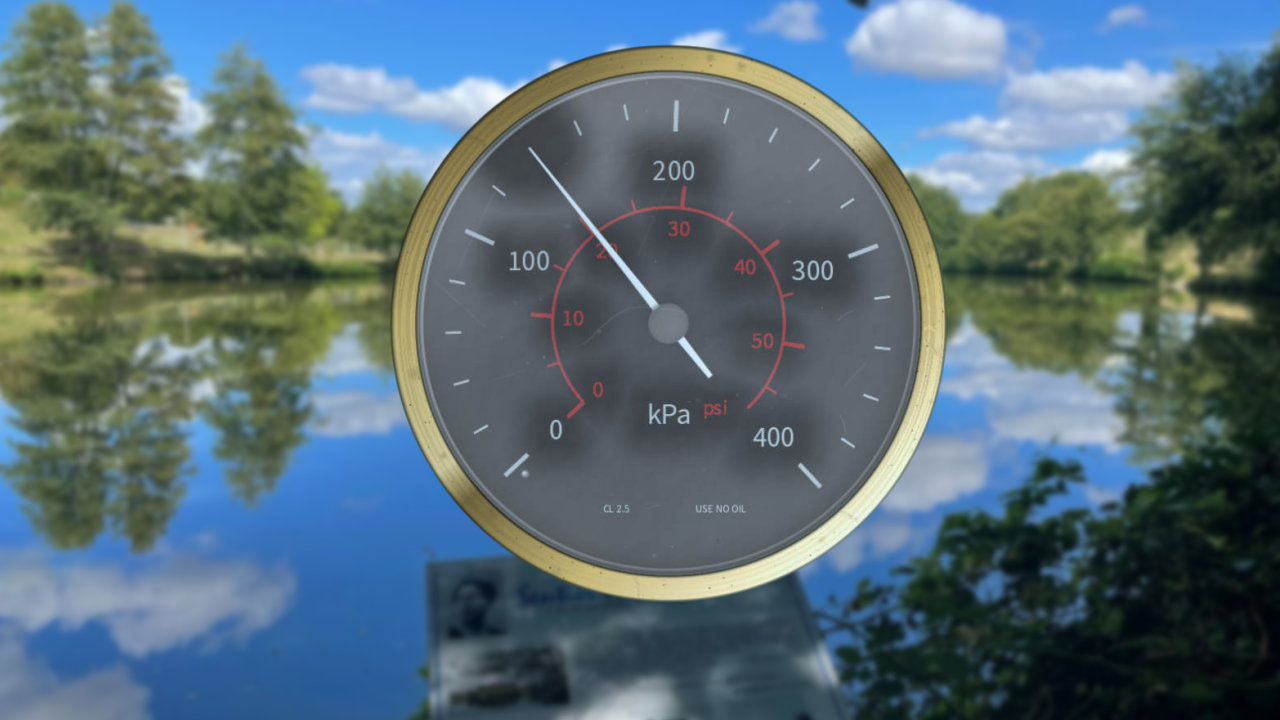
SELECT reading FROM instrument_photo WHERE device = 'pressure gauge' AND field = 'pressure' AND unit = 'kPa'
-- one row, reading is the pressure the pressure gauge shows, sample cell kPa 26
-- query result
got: kPa 140
